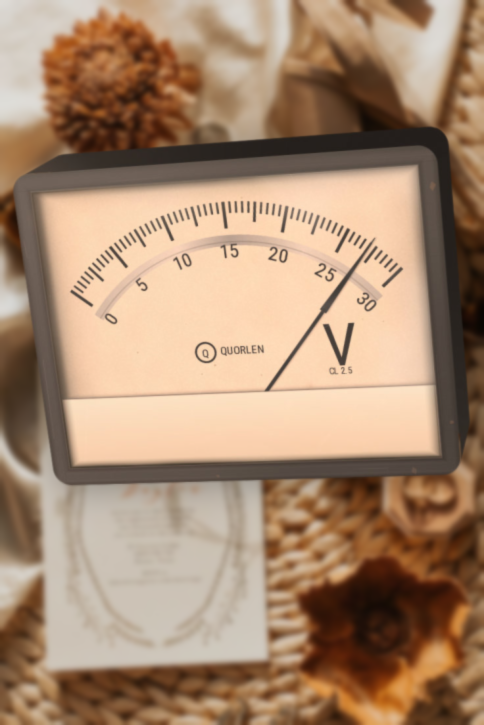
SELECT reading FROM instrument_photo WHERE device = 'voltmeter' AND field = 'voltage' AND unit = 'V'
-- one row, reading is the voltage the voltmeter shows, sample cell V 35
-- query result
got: V 27
